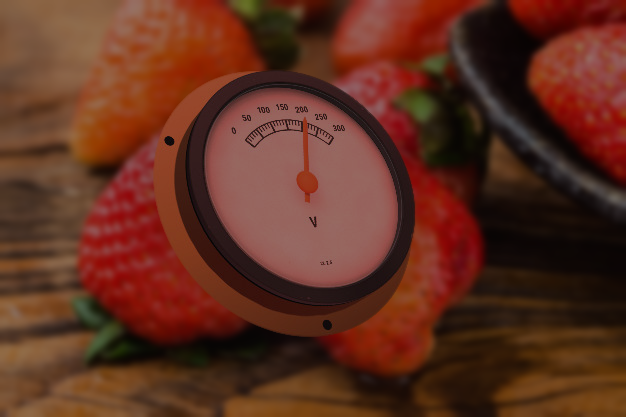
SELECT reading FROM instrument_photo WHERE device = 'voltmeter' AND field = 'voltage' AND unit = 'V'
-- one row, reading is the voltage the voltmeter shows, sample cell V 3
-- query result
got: V 200
